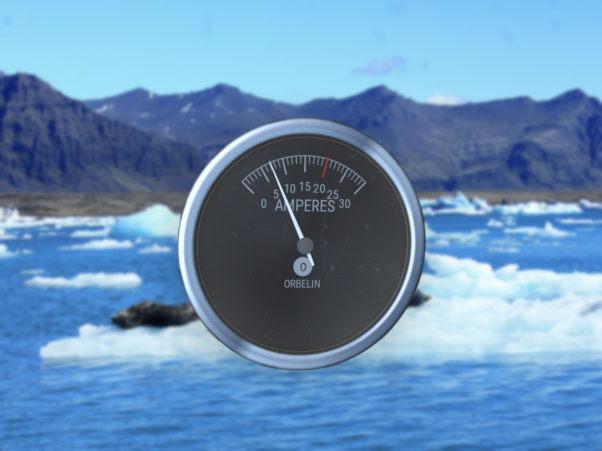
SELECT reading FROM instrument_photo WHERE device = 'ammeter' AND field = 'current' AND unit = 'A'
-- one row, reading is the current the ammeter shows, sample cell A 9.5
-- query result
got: A 7
